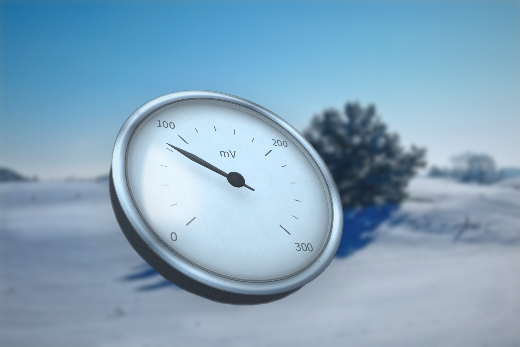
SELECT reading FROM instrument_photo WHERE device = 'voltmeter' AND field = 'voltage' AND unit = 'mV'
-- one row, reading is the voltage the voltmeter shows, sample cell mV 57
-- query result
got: mV 80
